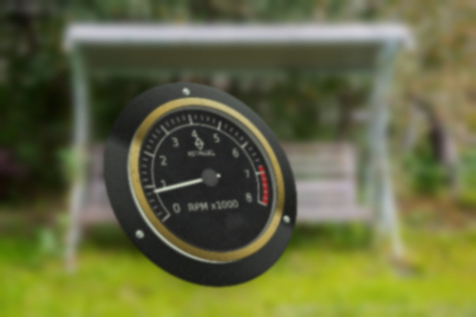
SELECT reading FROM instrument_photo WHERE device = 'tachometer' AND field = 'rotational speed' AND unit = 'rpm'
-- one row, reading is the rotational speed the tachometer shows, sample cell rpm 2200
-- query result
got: rpm 800
